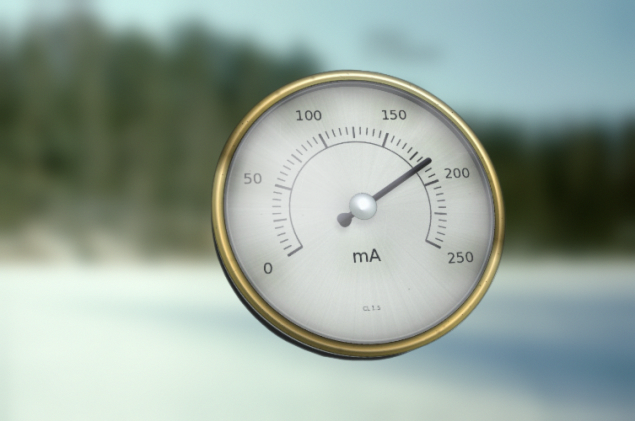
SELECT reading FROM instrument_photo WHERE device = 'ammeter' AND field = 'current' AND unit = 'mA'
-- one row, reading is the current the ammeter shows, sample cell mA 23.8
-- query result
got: mA 185
